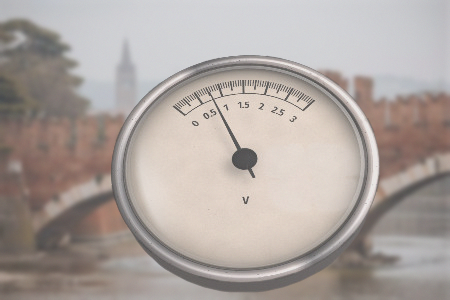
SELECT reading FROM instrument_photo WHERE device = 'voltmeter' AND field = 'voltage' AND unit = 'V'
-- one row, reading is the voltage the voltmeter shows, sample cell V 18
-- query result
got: V 0.75
